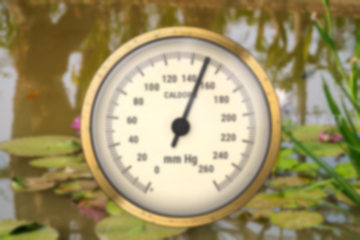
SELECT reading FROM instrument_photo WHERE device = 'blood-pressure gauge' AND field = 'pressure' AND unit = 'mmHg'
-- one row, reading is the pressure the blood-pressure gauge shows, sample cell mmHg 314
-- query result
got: mmHg 150
